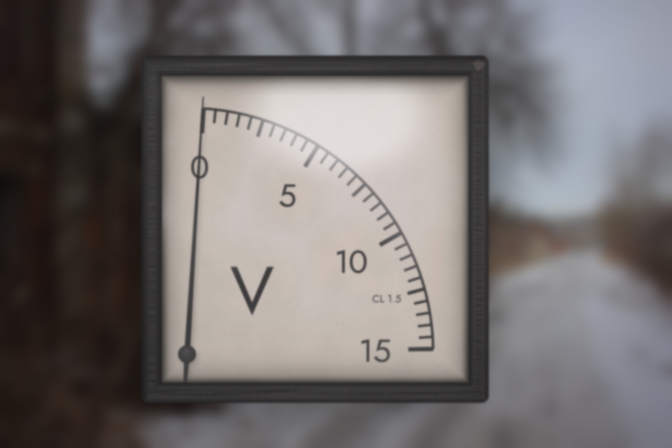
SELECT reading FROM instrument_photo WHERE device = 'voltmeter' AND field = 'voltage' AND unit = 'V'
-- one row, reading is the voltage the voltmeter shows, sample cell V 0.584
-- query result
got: V 0
